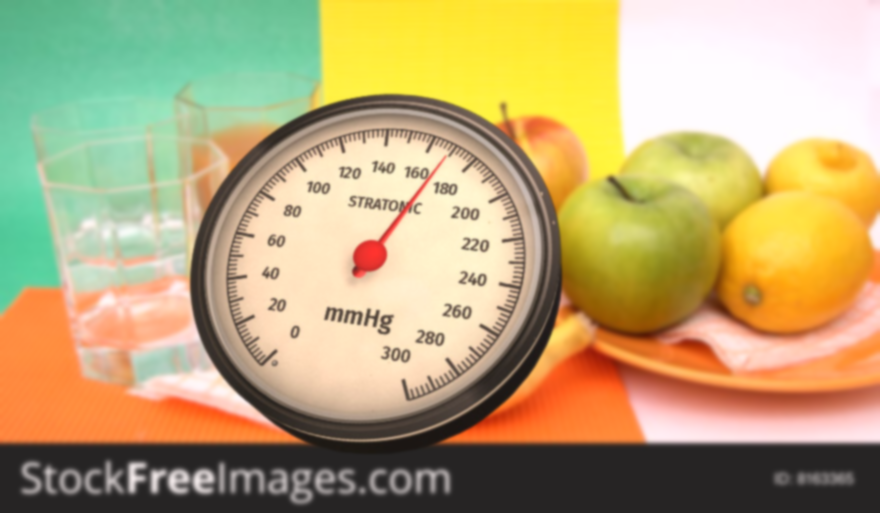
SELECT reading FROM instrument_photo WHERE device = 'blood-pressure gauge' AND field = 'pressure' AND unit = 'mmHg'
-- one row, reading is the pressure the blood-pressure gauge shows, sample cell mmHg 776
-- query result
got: mmHg 170
